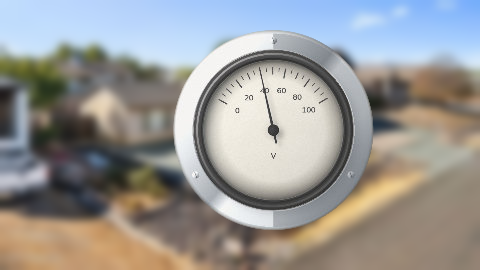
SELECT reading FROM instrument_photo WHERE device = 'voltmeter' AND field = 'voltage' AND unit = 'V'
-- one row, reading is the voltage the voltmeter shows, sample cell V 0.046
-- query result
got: V 40
